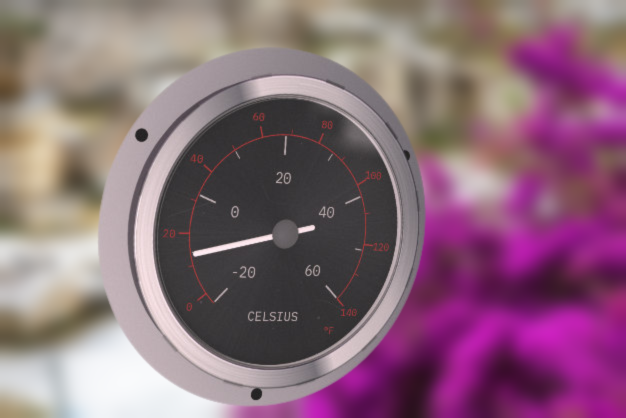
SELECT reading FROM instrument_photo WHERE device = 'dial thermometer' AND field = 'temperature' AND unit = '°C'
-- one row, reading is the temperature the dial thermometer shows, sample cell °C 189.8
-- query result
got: °C -10
